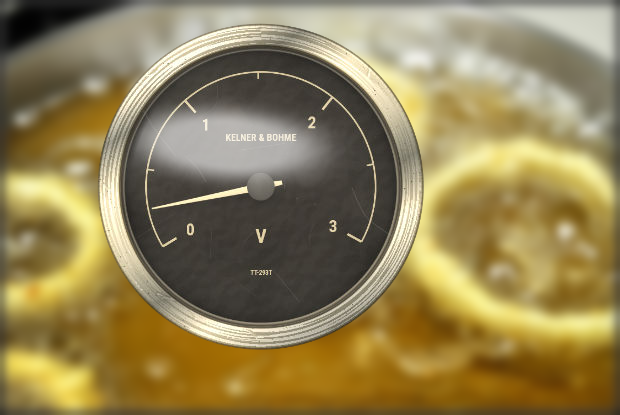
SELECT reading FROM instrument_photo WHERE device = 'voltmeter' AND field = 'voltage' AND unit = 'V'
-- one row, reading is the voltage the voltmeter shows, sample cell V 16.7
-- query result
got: V 0.25
